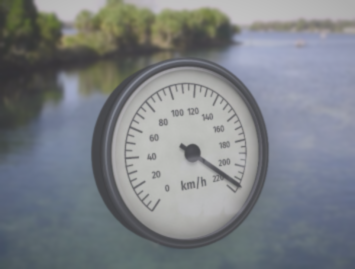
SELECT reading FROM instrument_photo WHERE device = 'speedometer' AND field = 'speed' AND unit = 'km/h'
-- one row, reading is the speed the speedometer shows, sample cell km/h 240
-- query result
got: km/h 215
